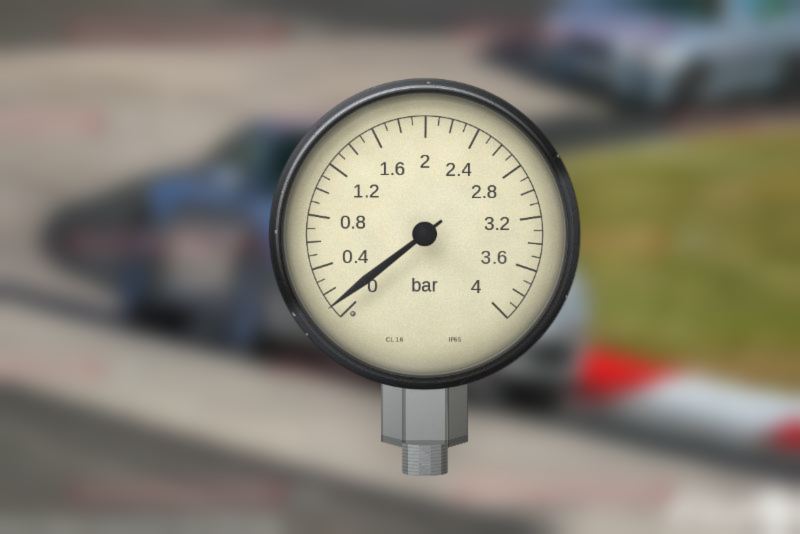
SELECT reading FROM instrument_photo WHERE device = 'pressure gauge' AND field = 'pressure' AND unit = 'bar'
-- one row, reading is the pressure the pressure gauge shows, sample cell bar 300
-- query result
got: bar 0.1
